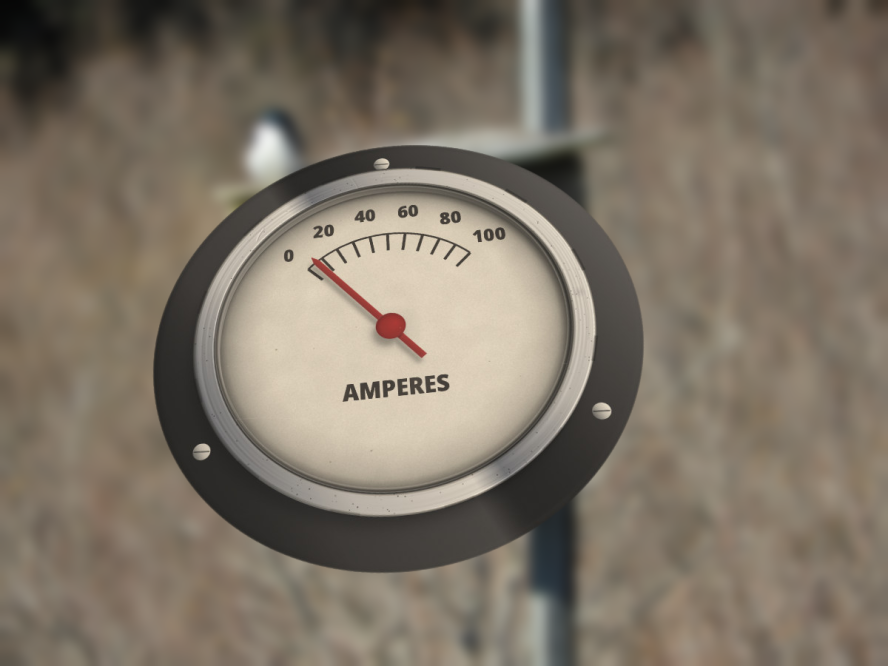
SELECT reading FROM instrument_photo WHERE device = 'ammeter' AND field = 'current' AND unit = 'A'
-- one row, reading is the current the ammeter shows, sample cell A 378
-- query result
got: A 5
